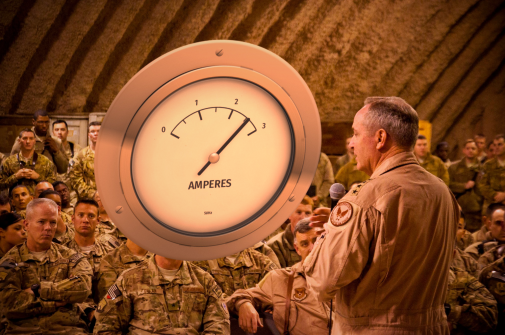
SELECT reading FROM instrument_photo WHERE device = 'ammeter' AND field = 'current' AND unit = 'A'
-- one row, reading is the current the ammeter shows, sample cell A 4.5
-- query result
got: A 2.5
